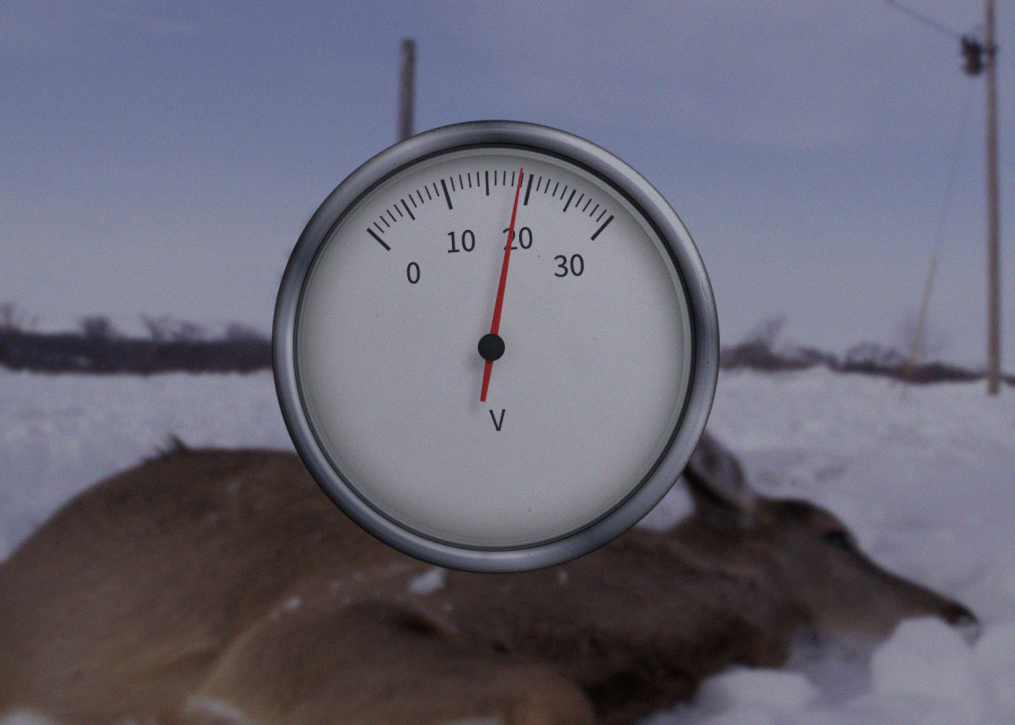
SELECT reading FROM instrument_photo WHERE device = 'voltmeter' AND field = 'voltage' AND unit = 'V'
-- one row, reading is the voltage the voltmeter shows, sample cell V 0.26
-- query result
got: V 19
